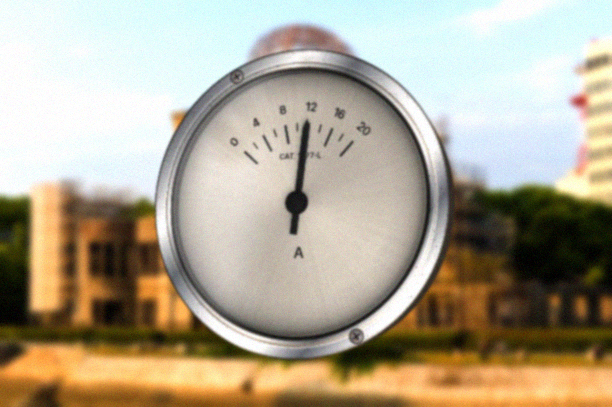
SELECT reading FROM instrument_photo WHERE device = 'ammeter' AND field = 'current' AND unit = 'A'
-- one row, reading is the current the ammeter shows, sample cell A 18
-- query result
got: A 12
